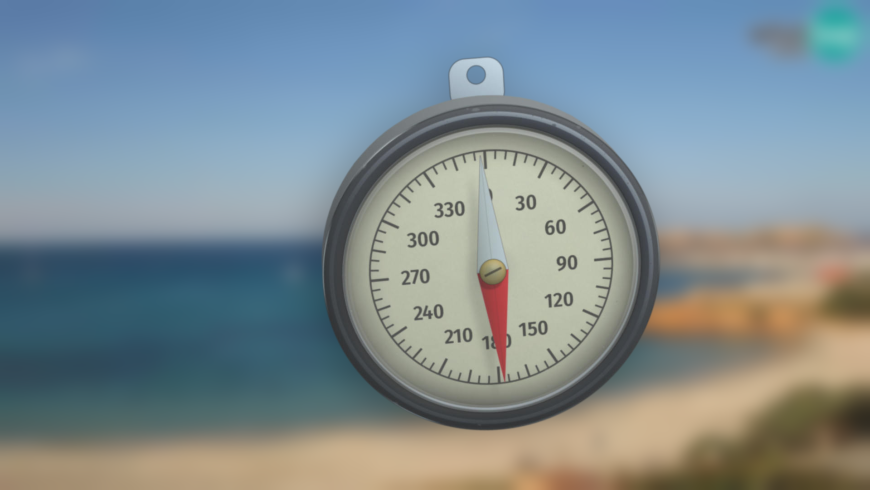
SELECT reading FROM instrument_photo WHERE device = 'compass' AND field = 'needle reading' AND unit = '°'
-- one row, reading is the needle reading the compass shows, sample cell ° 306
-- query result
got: ° 177.5
